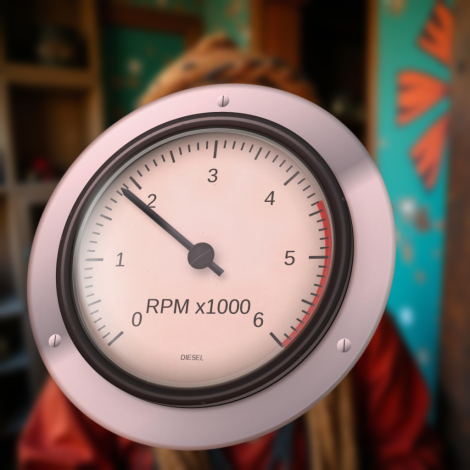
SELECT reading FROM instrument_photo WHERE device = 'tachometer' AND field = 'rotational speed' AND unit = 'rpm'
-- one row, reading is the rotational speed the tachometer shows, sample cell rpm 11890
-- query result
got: rpm 1850
